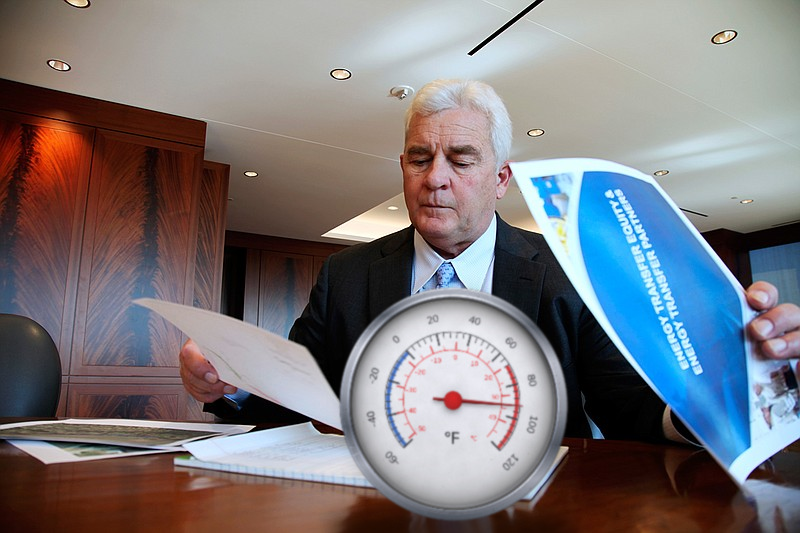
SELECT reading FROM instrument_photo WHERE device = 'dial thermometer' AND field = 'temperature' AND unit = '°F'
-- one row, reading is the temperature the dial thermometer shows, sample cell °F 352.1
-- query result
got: °F 92
